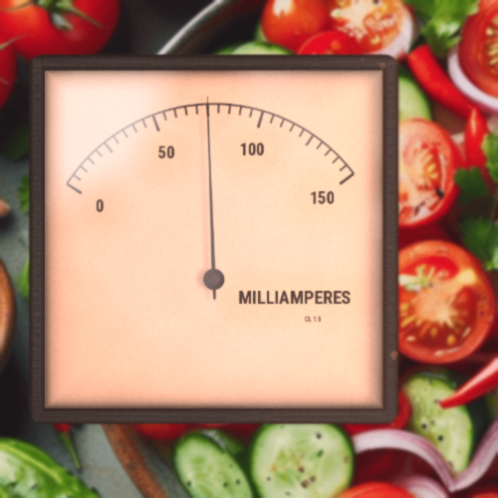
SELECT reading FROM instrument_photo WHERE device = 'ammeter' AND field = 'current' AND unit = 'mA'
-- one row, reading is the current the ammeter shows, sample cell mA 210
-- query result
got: mA 75
